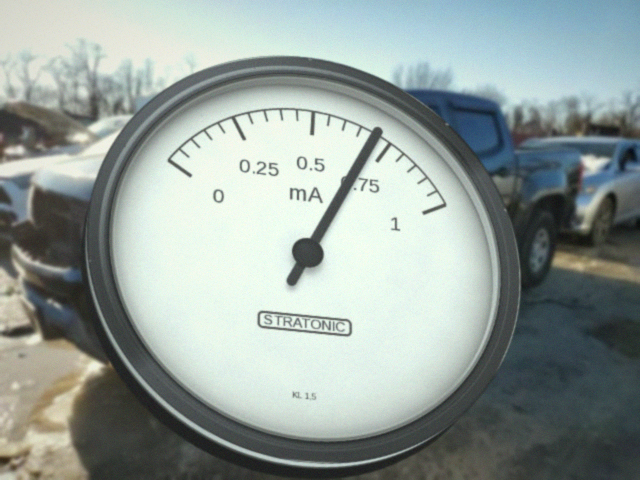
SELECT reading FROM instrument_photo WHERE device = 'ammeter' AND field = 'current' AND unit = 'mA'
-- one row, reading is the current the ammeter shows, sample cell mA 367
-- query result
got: mA 0.7
